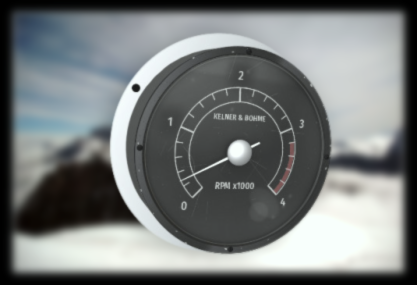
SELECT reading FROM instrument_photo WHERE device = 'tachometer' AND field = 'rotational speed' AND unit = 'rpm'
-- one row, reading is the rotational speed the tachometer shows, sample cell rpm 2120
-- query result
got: rpm 300
